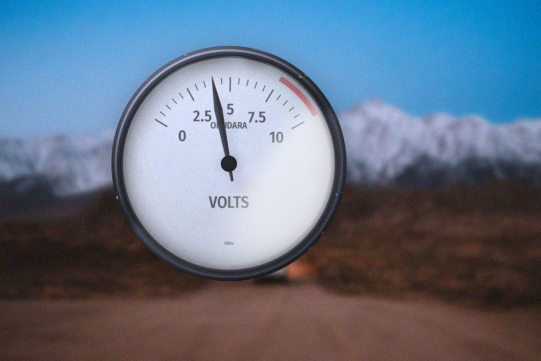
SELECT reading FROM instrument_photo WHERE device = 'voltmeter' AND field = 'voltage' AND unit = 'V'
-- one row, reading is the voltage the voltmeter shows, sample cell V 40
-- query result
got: V 4
